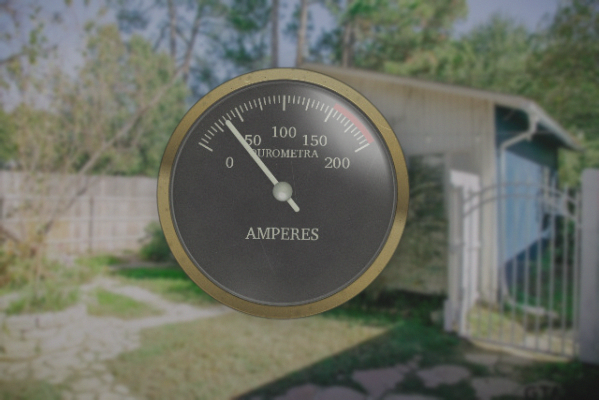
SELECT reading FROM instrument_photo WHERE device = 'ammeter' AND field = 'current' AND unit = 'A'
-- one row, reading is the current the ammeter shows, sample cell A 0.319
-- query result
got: A 35
